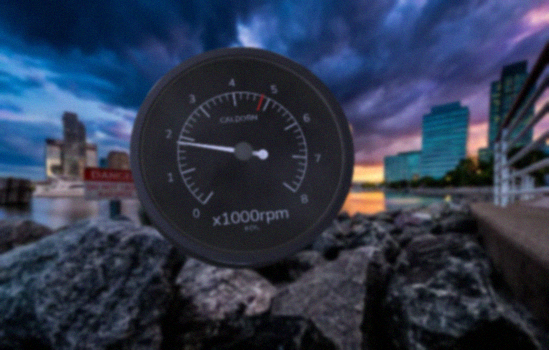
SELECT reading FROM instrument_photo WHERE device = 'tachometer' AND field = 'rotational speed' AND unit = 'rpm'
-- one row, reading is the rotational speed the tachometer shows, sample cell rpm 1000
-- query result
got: rpm 1800
